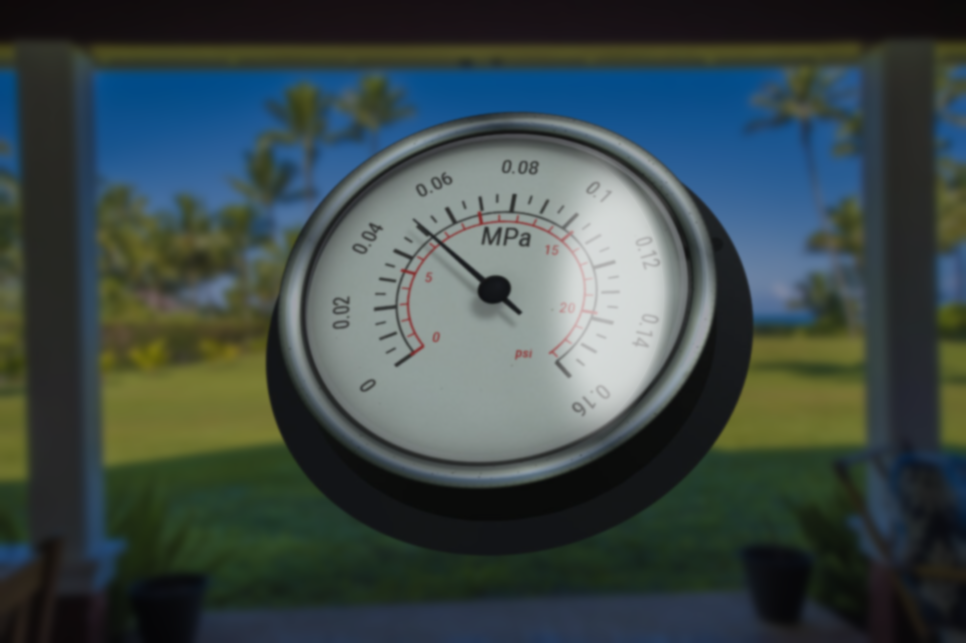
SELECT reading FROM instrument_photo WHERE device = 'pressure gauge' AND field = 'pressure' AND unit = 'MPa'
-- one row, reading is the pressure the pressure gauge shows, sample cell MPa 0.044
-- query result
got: MPa 0.05
